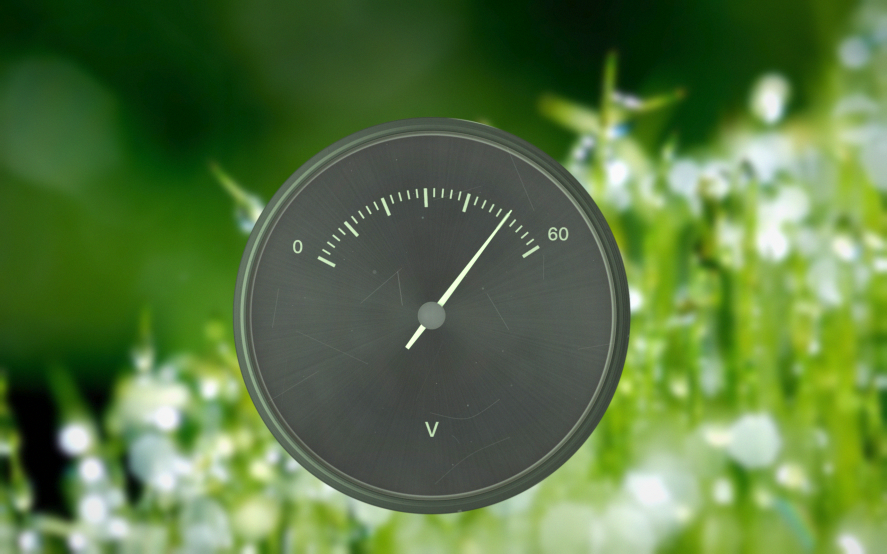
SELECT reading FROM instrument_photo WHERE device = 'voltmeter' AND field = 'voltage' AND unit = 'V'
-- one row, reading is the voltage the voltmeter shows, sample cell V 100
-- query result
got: V 50
